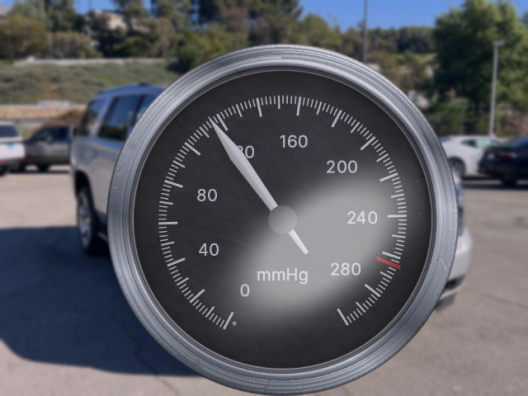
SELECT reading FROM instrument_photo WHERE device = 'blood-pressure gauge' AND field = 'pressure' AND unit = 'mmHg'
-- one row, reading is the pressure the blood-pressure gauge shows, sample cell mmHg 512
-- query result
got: mmHg 116
